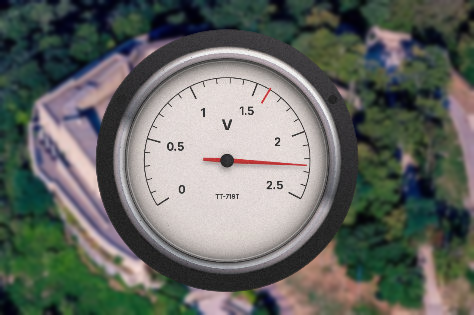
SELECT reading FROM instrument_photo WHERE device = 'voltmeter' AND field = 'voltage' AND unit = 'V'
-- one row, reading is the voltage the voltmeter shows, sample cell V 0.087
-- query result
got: V 2.25
